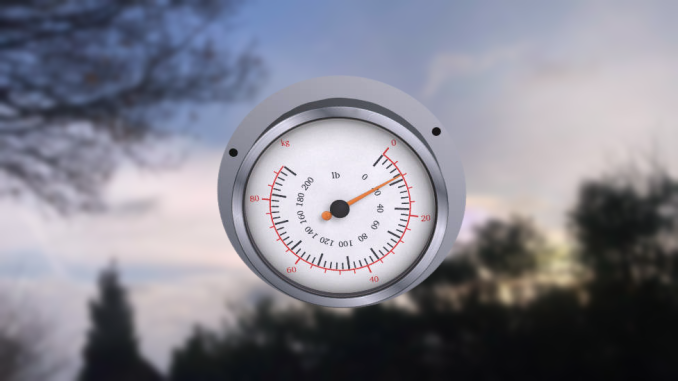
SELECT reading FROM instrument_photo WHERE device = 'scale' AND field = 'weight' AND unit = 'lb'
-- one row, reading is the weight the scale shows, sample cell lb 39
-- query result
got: lb 16
